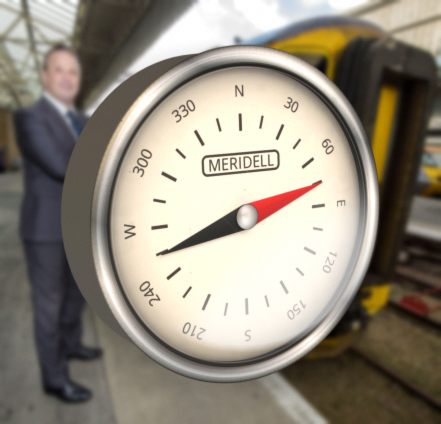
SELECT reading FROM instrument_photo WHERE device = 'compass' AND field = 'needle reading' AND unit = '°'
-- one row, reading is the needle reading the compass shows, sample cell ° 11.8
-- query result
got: ° 75
